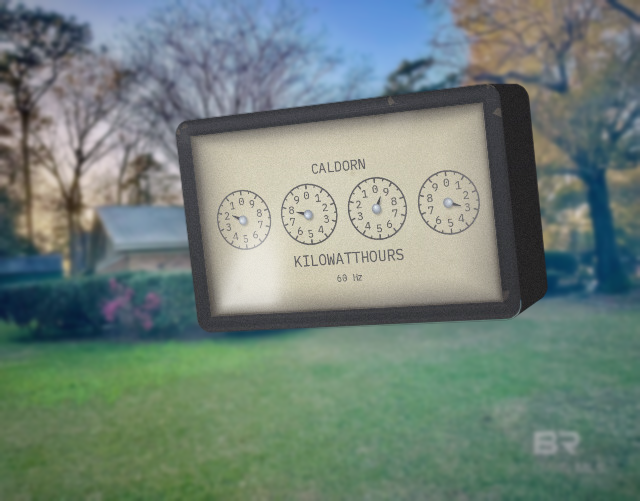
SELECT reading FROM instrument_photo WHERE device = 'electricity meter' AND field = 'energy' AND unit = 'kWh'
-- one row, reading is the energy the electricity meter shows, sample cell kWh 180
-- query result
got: kWh 1793
